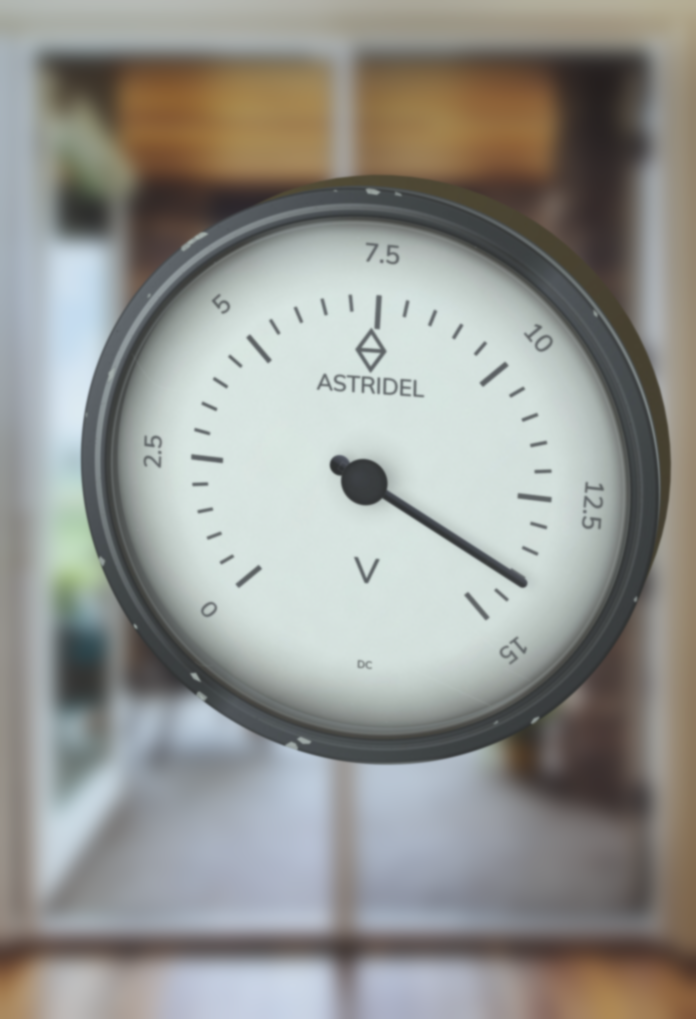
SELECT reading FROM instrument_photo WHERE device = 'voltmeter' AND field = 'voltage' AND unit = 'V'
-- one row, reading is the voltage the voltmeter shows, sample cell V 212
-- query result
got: V 14
